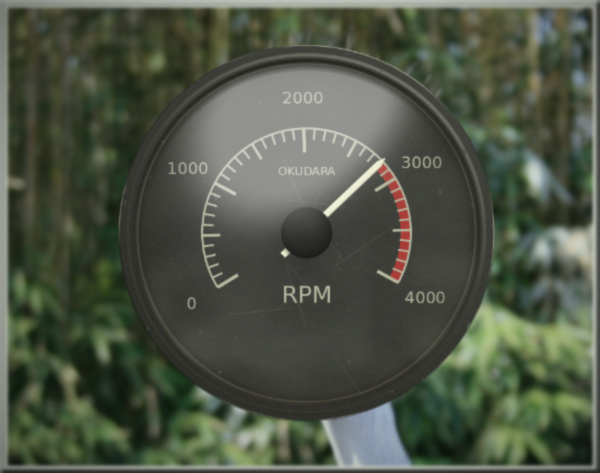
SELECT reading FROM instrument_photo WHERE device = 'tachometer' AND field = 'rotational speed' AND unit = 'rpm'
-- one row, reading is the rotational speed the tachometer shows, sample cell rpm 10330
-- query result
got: rpm 2800
